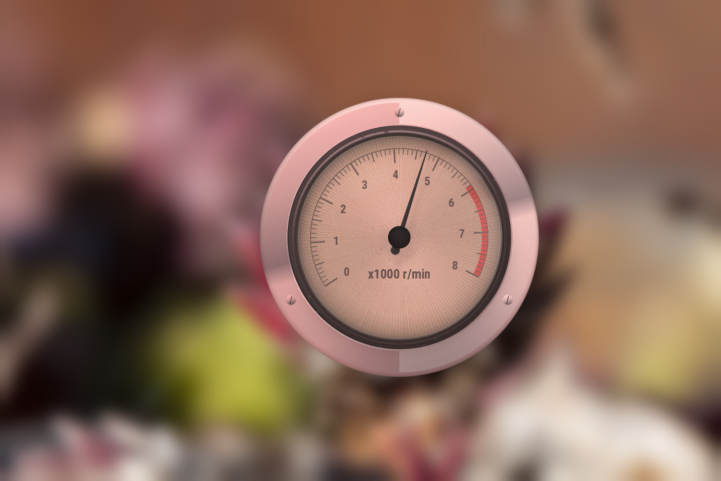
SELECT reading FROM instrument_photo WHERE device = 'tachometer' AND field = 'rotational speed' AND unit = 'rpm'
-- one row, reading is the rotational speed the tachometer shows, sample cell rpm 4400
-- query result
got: rpm 4700
